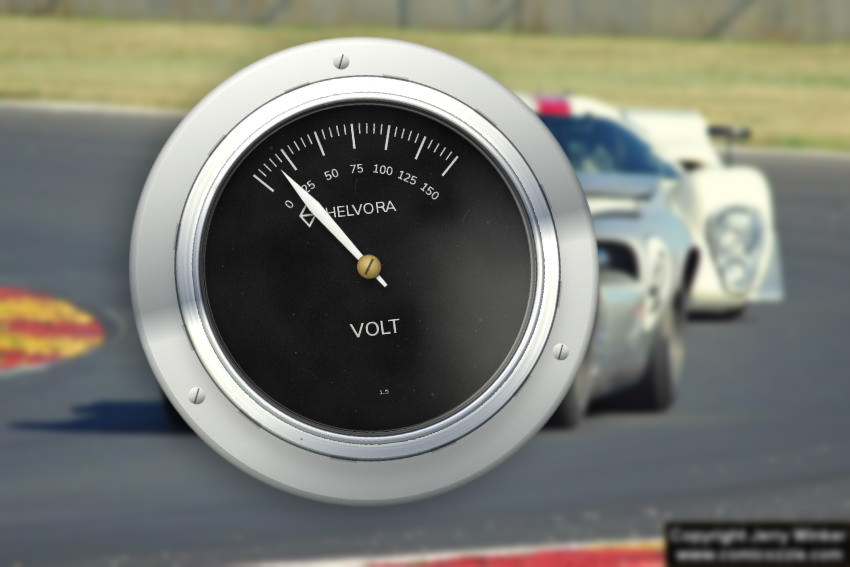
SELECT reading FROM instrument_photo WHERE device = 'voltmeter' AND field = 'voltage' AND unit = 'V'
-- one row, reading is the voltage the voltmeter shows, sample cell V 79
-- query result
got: V 15
